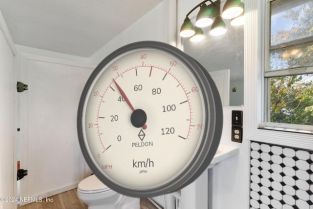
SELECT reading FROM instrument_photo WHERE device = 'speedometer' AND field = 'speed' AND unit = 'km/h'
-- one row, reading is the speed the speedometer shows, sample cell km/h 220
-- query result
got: km/h 45
